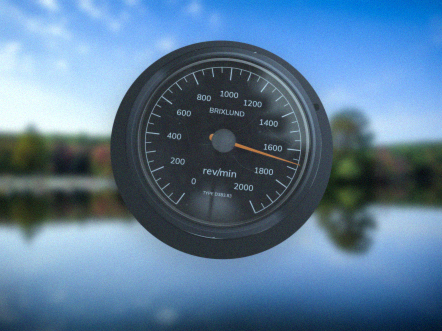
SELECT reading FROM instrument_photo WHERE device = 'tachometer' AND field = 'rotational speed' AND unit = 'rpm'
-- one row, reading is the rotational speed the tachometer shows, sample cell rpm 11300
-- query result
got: rpm 1675
